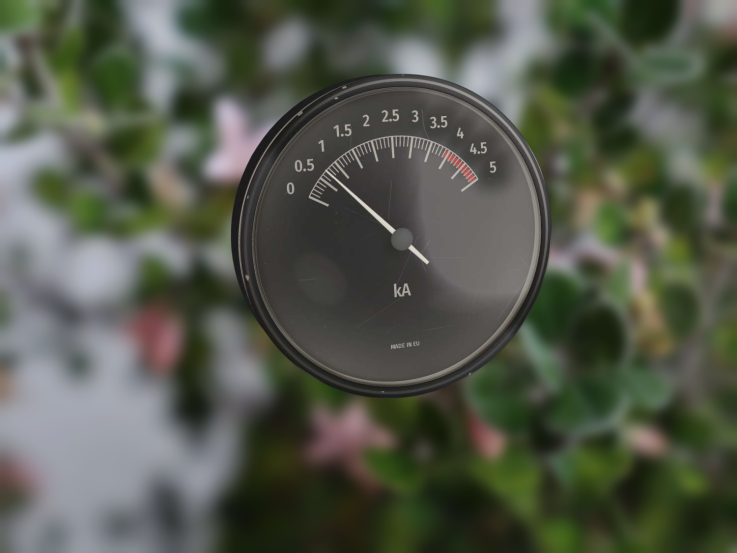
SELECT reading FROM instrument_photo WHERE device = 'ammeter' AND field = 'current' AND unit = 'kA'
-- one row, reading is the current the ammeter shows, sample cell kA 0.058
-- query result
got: kA 0.7
